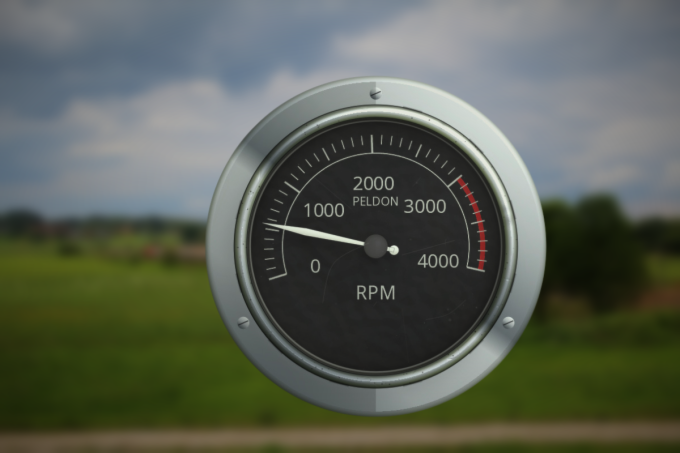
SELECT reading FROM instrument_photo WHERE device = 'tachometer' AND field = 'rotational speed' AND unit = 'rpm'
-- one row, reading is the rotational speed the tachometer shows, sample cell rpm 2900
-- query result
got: rpm 550
